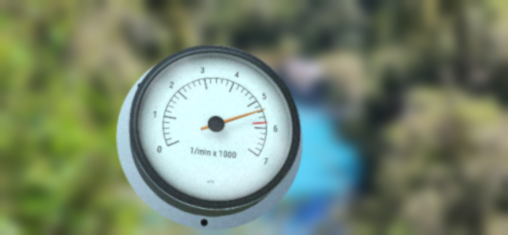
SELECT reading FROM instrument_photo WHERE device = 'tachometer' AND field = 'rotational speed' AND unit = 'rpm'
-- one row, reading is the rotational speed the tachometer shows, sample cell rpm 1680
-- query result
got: rpm 5400
